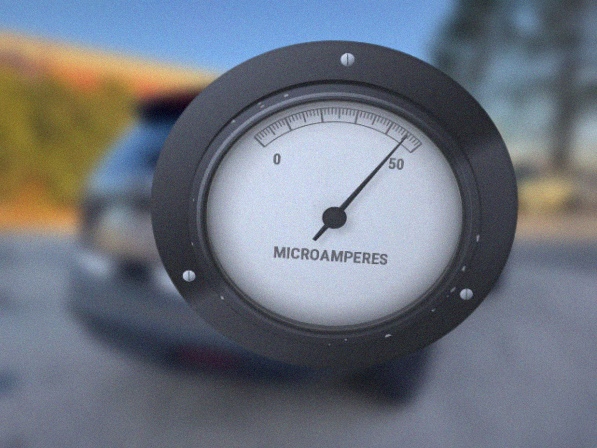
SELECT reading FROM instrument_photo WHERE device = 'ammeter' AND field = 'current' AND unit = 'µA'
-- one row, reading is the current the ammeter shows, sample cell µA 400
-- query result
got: µA 45
